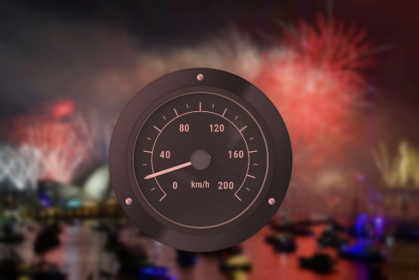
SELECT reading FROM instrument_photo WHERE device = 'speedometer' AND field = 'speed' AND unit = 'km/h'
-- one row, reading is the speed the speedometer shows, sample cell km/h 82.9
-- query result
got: km/h 20
